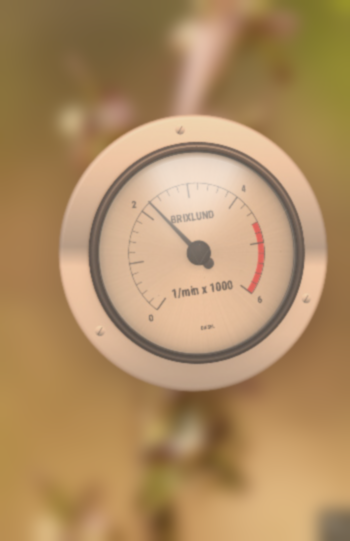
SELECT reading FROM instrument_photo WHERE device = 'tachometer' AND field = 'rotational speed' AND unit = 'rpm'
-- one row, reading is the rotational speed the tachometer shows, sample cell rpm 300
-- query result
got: rpm 2200
